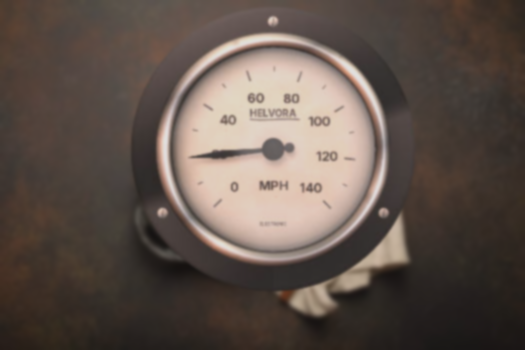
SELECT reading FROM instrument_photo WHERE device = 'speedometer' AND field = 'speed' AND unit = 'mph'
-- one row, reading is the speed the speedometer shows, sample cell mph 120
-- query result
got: mph 20
